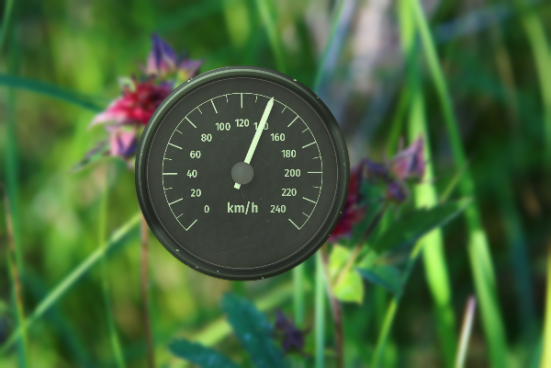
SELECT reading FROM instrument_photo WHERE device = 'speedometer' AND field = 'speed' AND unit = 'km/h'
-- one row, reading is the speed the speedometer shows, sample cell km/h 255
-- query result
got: km/h 140
